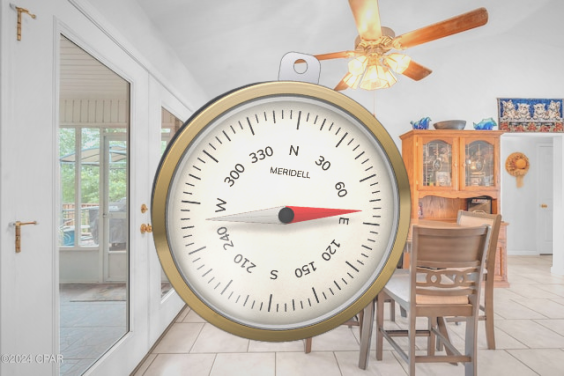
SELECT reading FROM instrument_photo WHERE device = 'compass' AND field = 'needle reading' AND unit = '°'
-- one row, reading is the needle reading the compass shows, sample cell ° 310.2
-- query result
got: ° 80
